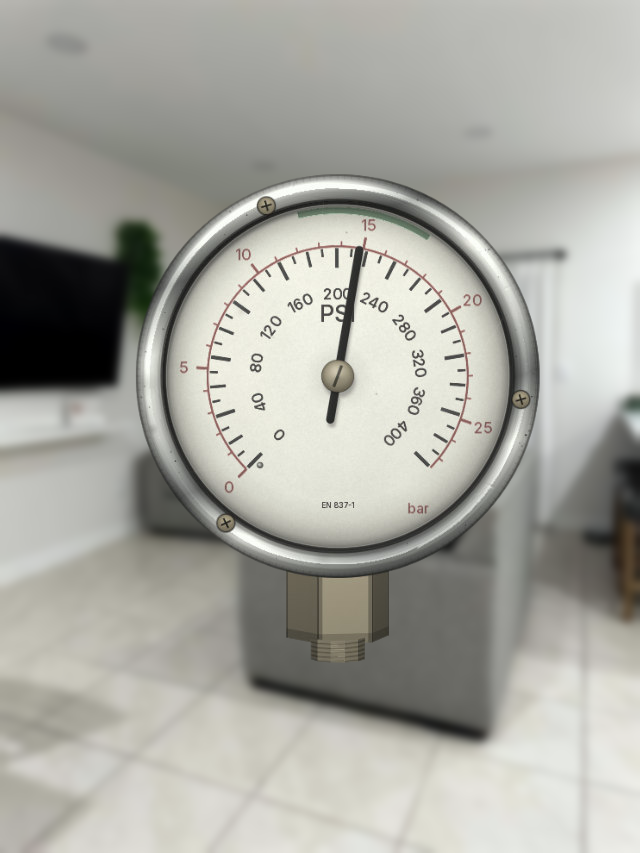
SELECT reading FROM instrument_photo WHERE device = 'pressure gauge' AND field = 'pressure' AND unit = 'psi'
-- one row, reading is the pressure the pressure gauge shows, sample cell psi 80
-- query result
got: psi 215
